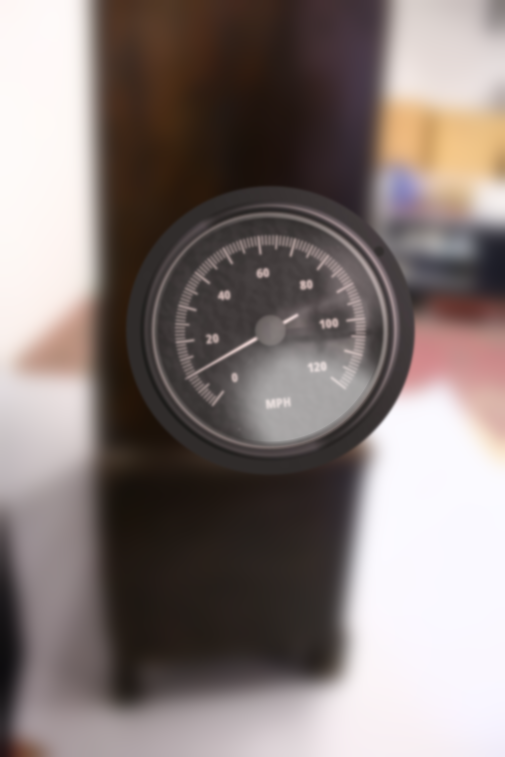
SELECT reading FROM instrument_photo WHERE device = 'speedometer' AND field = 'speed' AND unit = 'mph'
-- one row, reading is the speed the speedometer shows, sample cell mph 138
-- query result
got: mph 10
